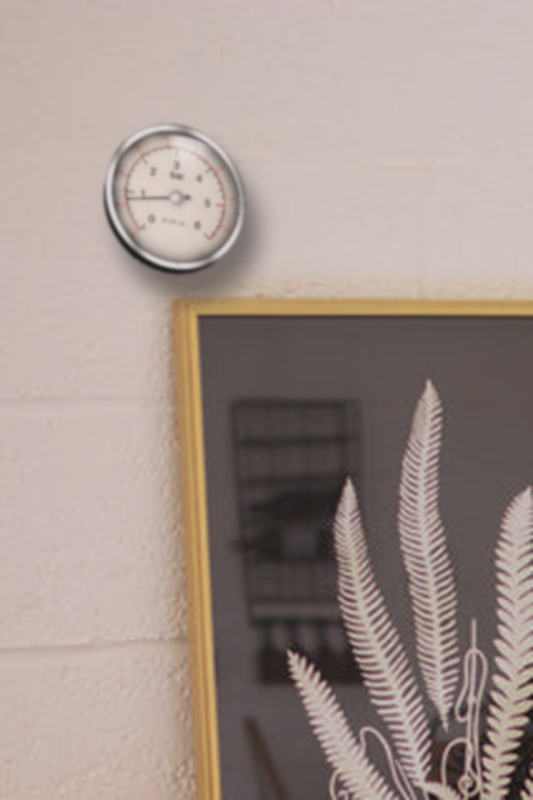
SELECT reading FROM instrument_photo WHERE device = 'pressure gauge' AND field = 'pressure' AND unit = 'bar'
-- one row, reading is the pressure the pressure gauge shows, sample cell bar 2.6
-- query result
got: bar 0.8
